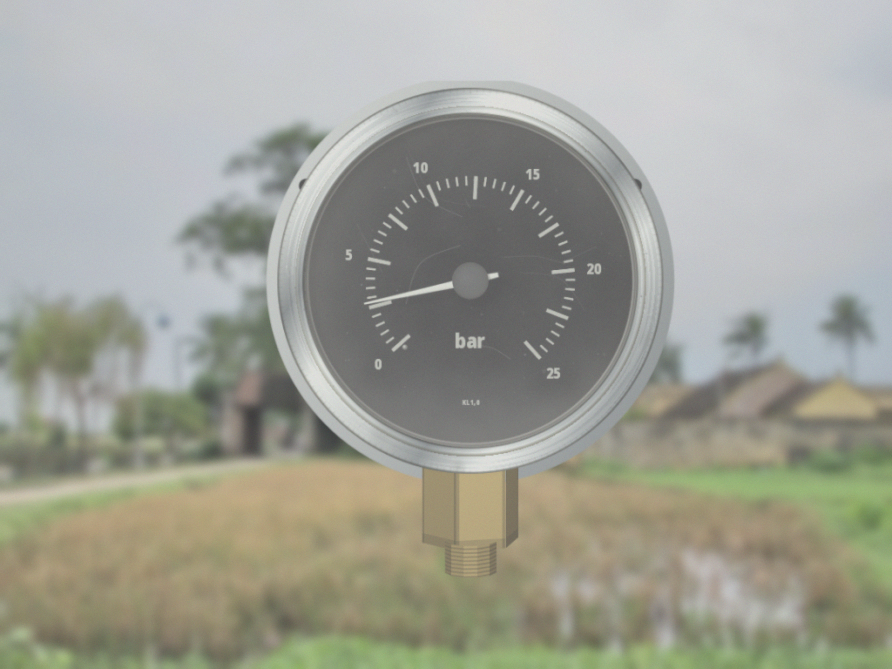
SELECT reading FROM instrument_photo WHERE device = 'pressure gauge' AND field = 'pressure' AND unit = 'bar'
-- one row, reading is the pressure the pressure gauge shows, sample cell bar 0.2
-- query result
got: bar 2.75
